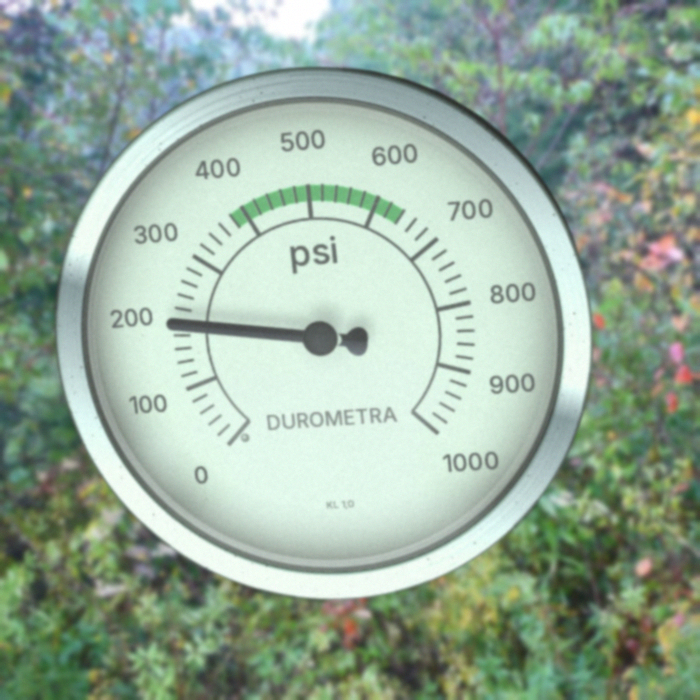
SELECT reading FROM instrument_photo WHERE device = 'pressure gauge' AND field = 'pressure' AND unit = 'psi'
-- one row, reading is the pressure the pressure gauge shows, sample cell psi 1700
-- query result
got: psi 200
